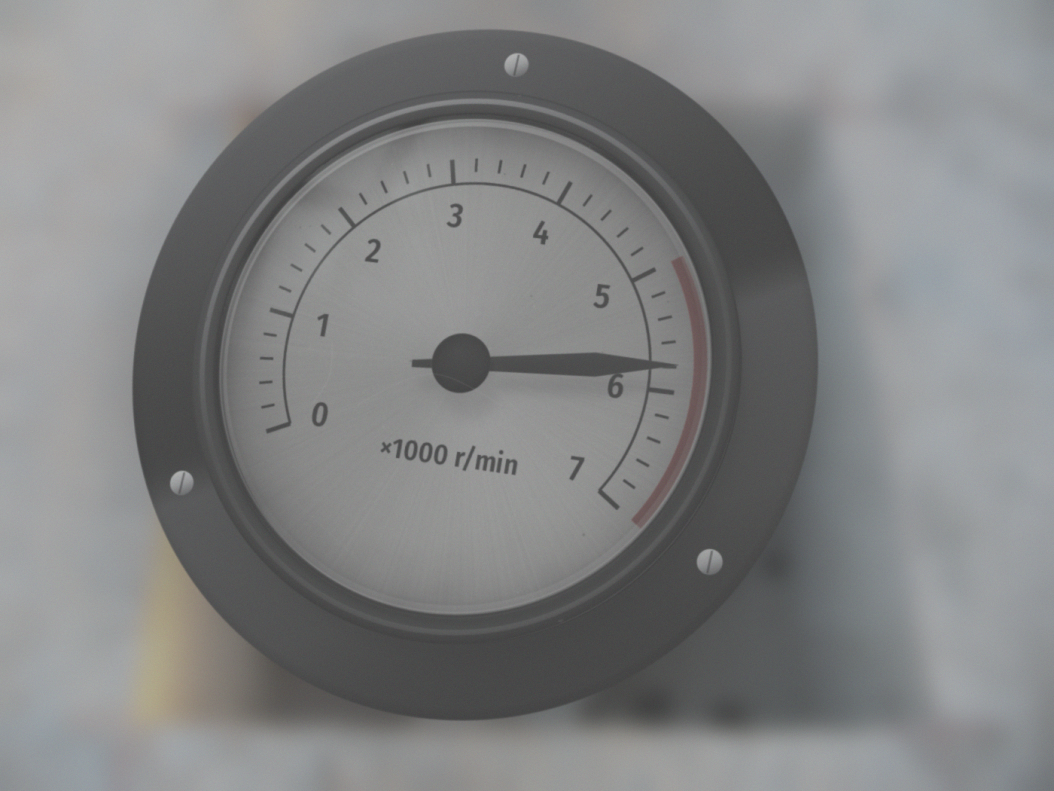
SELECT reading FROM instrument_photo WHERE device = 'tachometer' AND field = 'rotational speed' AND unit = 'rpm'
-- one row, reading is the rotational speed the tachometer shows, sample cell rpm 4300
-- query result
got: rpm 5800
